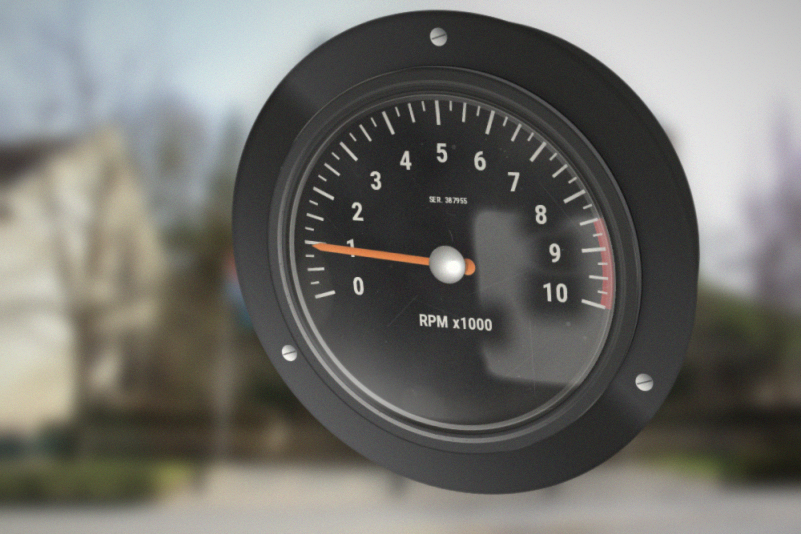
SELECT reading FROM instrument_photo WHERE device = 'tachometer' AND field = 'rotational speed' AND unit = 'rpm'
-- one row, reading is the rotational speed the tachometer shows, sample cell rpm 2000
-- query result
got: rpm 1000
